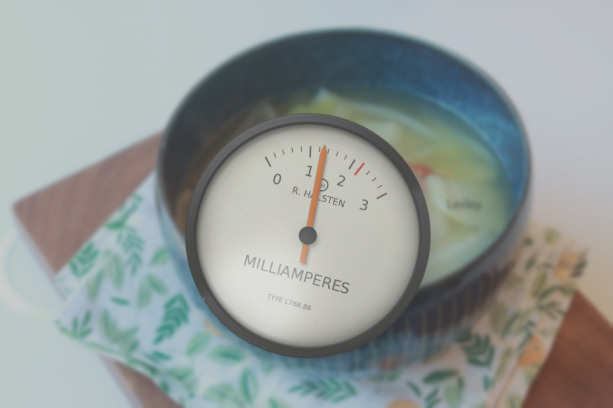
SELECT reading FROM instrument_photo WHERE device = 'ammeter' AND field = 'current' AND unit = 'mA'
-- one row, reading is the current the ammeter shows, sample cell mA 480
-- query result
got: mA 1.3
